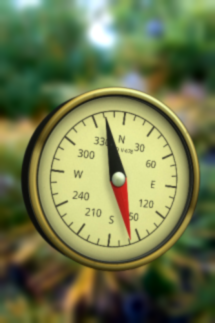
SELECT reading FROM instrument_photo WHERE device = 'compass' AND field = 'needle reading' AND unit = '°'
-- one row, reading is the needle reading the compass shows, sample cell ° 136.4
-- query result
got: ° 160
